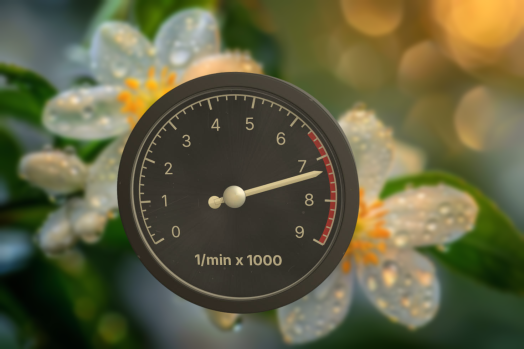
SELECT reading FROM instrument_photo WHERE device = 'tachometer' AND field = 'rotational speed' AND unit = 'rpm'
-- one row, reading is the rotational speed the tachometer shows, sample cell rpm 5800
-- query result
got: rpm 7300
